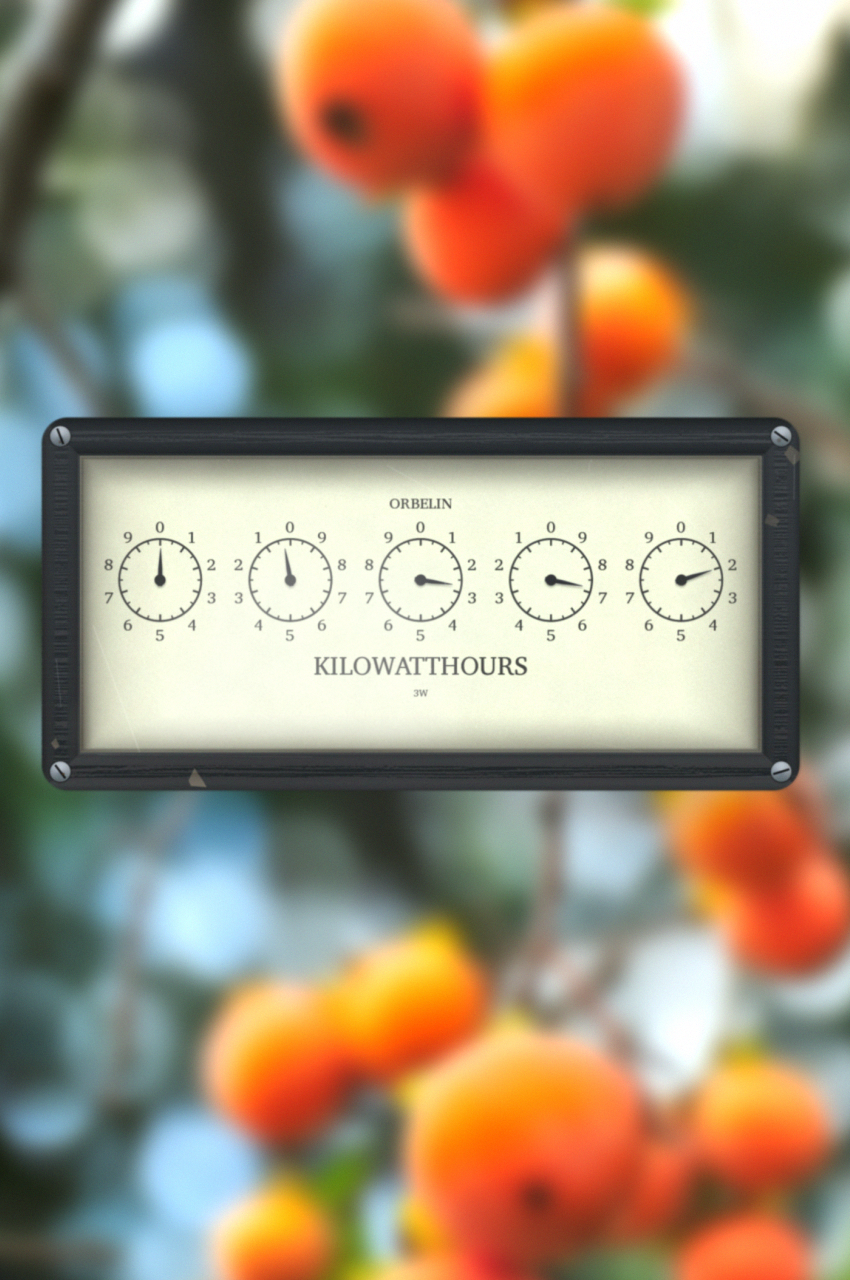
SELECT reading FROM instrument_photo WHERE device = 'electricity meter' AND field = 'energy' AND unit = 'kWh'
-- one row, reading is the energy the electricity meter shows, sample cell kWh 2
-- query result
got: kWh 272
